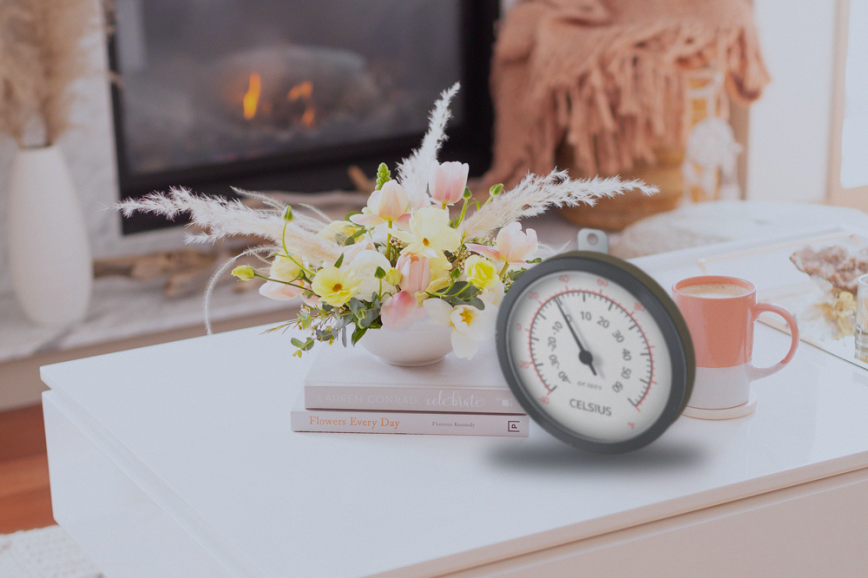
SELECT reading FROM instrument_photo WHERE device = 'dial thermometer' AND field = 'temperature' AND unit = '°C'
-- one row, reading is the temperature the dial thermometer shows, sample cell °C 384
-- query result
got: °C 0
